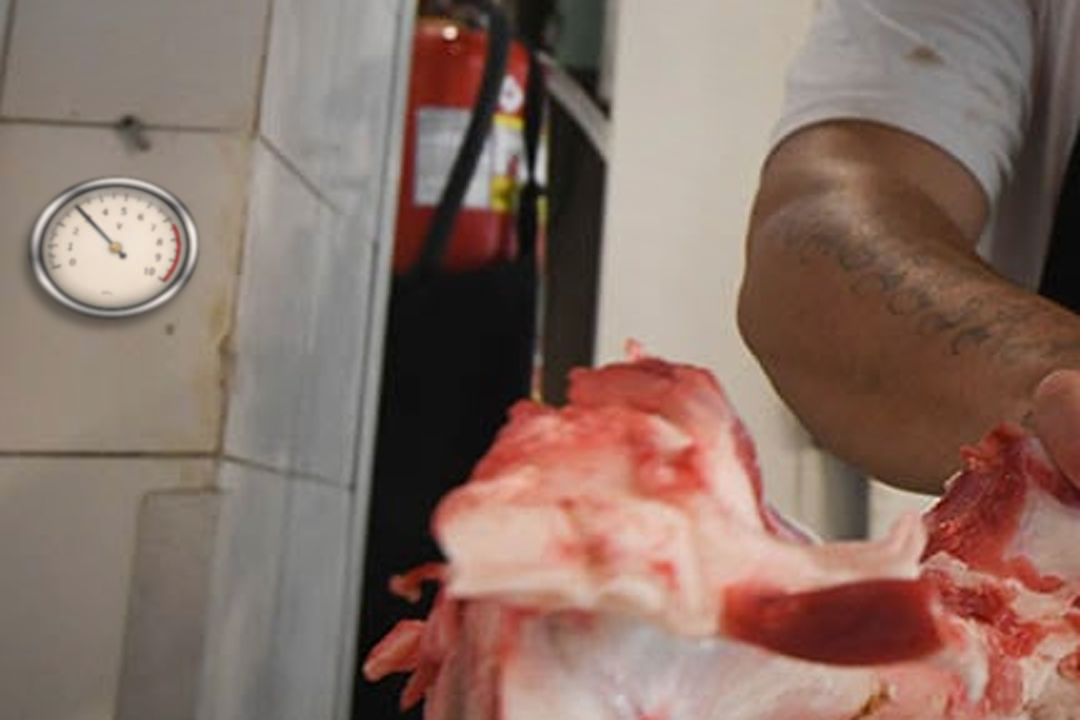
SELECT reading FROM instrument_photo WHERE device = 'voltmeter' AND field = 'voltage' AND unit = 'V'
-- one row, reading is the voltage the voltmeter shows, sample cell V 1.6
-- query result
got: V 3
